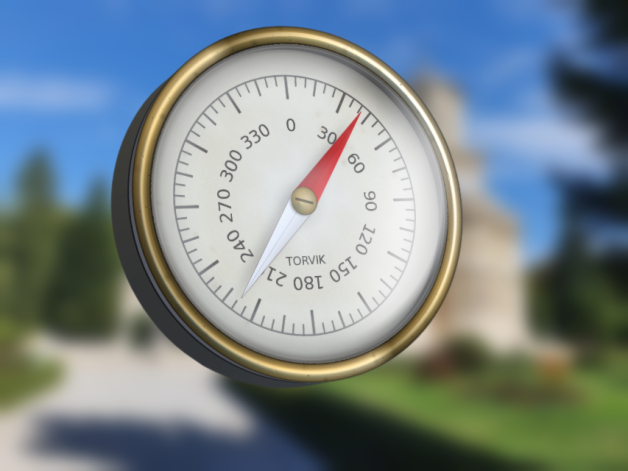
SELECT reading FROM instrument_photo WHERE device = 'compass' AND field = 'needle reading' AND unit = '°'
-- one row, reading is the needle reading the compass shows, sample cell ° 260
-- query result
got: ° 40
